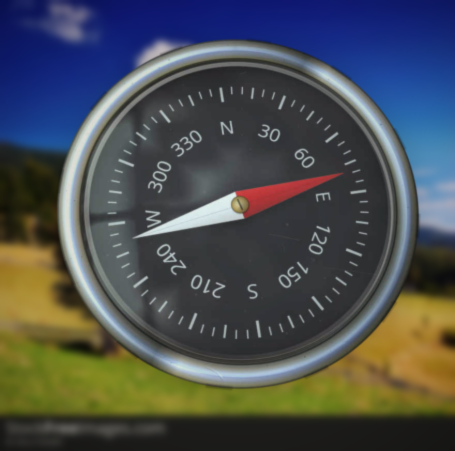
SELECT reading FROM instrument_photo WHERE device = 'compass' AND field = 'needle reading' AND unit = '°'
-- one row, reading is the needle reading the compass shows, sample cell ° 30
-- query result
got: ° 80
